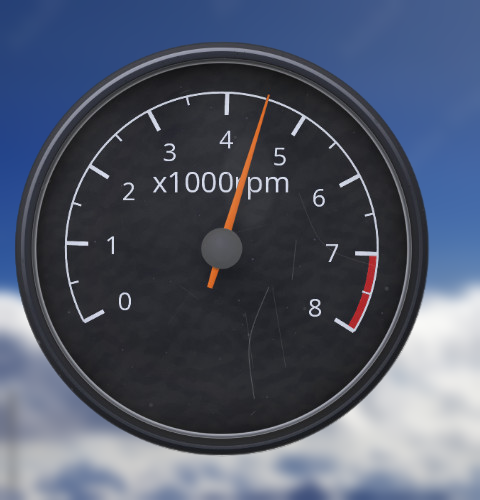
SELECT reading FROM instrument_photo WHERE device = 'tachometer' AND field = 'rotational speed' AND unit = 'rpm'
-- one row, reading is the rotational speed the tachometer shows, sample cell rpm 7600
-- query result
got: rpm 4500
